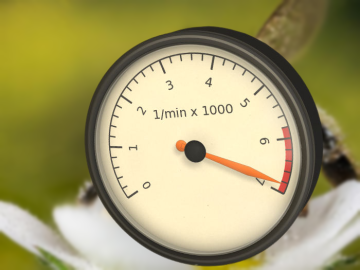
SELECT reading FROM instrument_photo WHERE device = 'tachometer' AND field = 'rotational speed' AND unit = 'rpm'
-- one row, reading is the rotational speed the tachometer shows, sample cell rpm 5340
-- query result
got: rpm 6800
